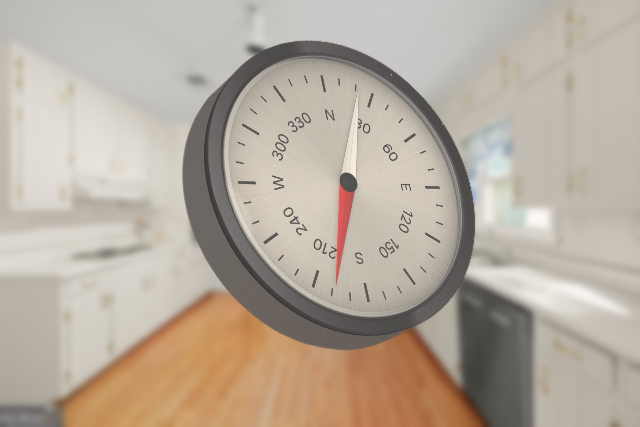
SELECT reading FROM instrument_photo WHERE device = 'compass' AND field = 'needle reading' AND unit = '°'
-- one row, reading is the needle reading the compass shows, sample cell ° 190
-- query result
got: ° 200
